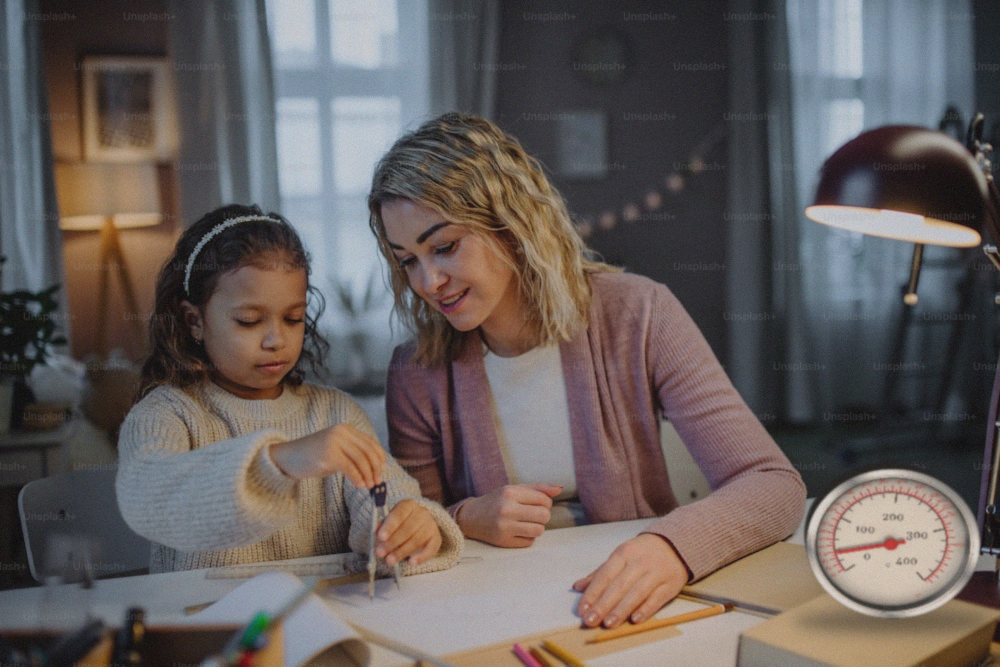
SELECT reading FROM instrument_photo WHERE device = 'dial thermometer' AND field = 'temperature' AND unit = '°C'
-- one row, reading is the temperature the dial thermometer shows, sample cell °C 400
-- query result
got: °C 40
